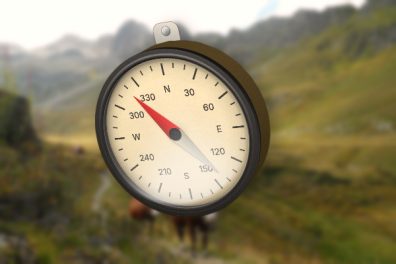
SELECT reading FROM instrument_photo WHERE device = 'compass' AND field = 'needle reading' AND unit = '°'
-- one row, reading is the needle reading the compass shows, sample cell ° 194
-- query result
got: ° 320
